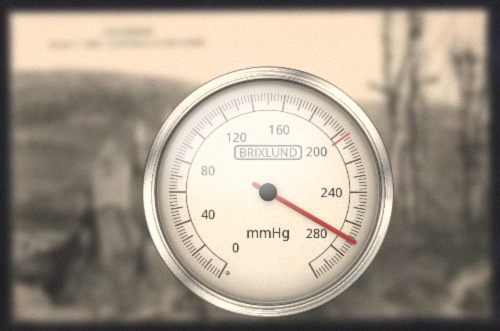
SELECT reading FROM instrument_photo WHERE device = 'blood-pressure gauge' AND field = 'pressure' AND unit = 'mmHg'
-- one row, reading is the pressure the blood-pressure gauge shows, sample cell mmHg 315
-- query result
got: mmHg 270
